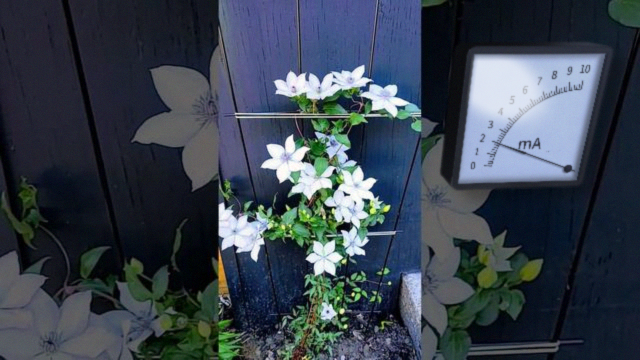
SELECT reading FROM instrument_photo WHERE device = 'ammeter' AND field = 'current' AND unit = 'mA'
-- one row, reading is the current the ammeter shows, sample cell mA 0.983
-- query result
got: mA 2
